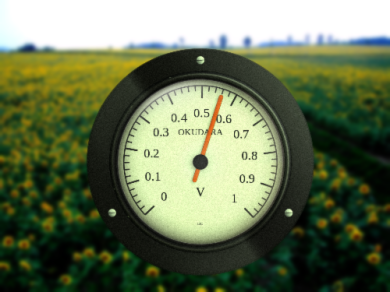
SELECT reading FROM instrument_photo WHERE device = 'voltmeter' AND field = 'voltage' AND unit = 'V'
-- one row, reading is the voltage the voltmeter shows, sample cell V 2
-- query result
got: V 0.56
